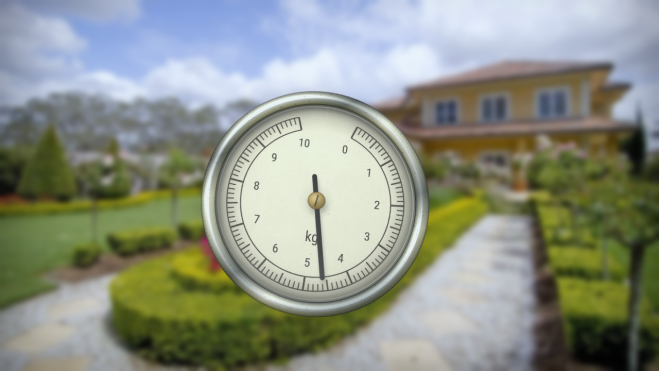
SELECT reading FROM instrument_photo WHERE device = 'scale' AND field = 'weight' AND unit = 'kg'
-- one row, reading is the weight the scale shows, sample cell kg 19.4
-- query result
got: kg 4.6
